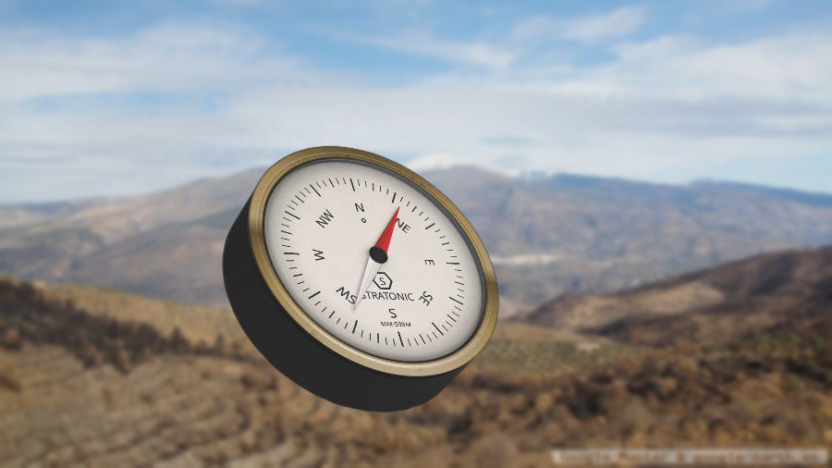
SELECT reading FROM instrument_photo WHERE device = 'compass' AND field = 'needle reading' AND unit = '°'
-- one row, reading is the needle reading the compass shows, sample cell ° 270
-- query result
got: ° 35
